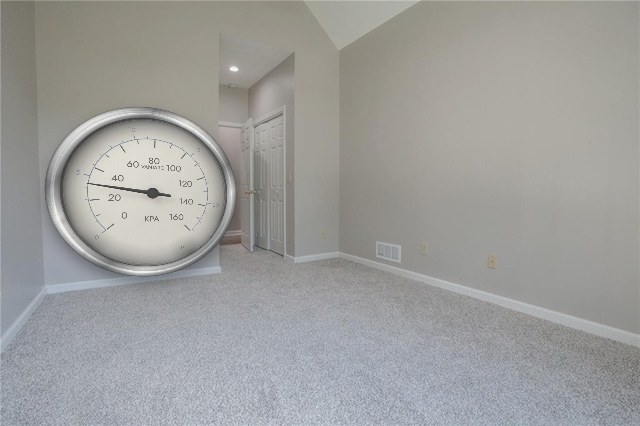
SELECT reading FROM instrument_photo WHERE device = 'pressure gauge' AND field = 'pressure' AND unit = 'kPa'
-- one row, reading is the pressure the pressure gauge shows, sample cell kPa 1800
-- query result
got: kPa 30
